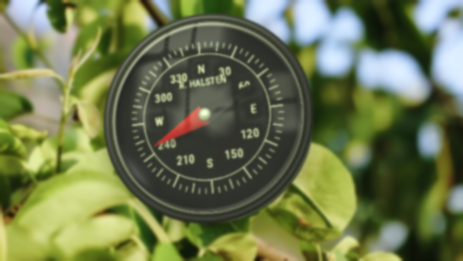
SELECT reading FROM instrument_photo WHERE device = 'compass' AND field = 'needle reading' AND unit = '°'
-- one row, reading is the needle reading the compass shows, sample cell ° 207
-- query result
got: ° 245
